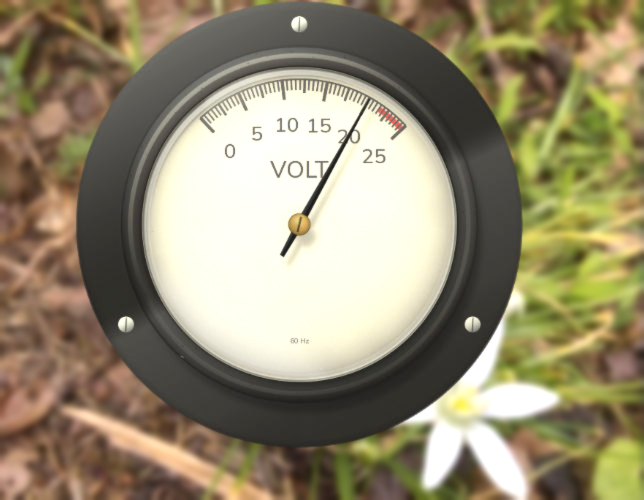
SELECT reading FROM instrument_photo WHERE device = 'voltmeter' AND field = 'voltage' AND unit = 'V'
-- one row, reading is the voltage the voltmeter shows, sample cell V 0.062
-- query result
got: V 20
